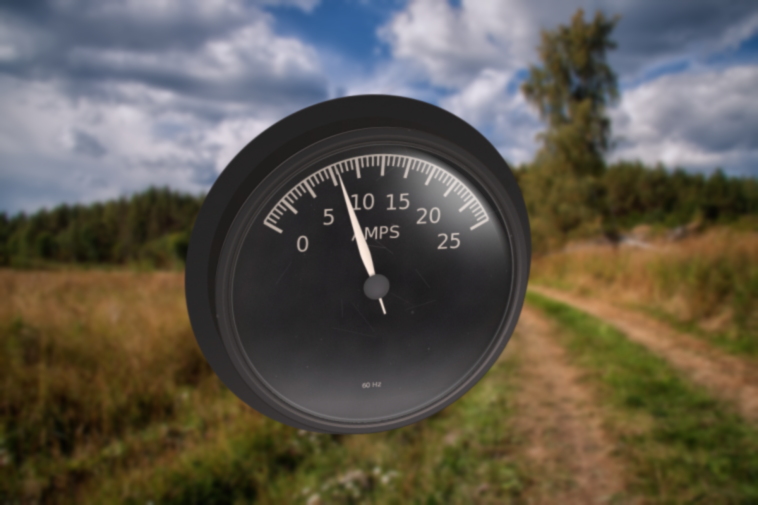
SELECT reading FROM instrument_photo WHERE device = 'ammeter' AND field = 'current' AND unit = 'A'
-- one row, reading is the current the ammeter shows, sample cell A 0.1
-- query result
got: A 8
